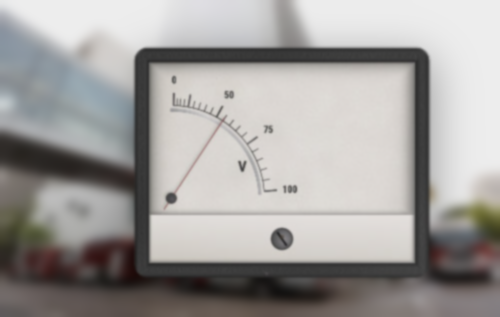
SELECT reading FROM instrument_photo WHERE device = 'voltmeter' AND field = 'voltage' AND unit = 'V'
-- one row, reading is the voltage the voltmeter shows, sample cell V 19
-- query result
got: V 55
